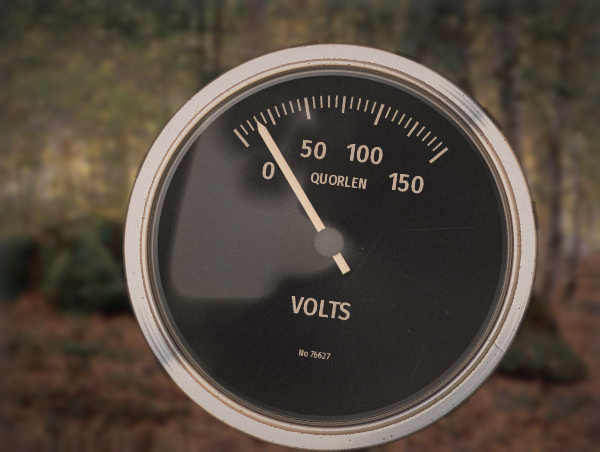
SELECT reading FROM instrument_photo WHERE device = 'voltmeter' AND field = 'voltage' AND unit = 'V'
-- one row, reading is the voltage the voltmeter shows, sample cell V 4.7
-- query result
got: V 15
